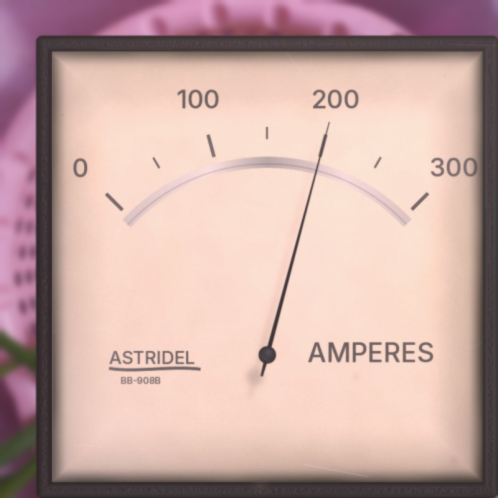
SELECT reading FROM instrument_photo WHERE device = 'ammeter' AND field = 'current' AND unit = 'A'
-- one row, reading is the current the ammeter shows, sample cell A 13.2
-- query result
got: A 200
